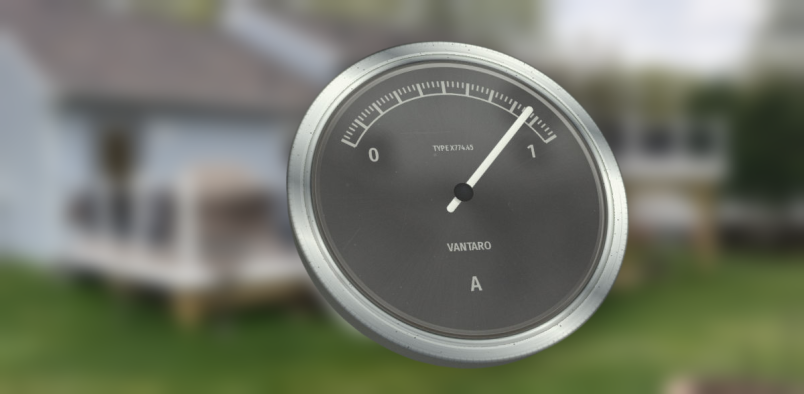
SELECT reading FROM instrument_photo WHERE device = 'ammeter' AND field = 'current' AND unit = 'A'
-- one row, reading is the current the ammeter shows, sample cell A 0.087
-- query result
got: A 0.86
